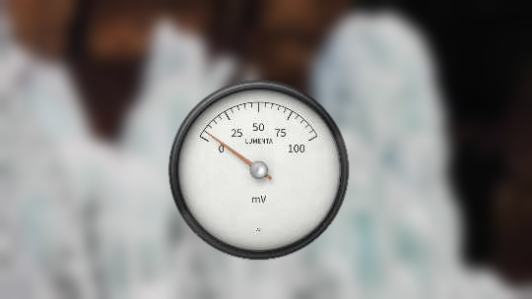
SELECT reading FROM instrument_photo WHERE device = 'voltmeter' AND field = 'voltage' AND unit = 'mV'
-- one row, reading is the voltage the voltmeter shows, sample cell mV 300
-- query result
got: mV 5
